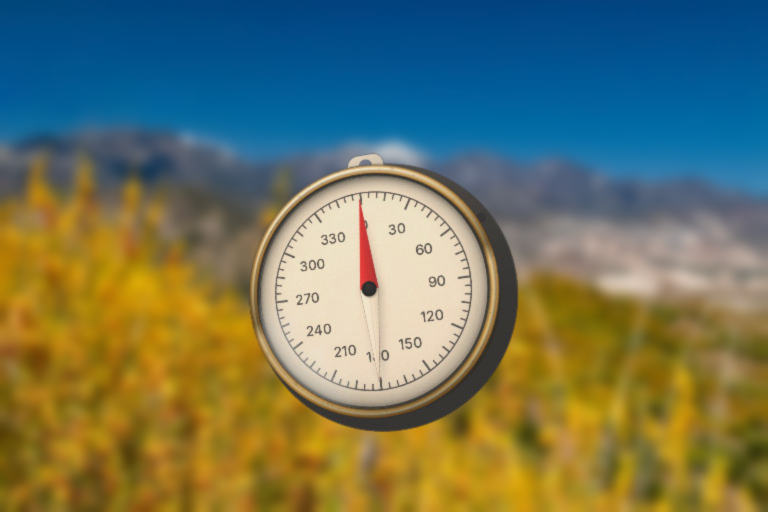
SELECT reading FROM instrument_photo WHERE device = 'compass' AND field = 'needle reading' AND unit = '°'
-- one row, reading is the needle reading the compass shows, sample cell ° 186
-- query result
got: ° 0
